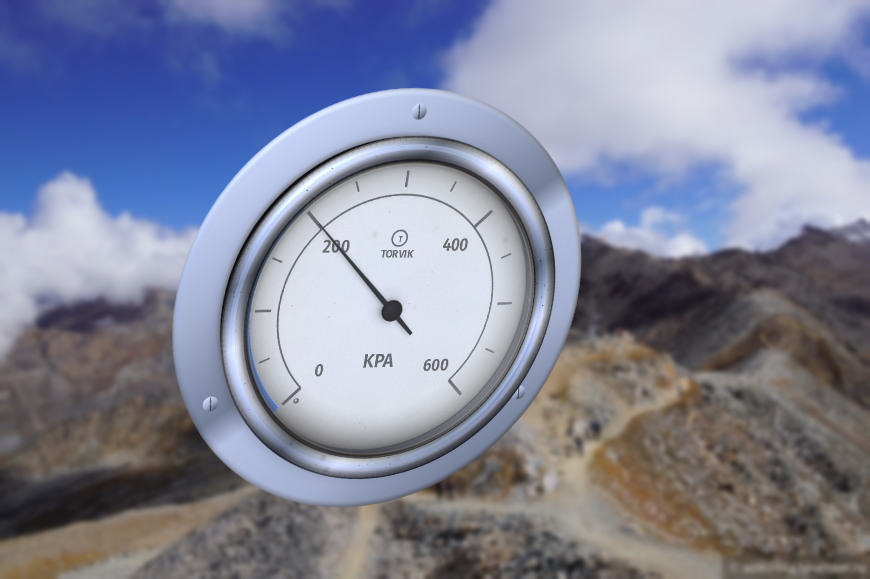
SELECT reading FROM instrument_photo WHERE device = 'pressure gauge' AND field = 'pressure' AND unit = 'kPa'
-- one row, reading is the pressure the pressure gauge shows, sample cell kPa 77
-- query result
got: kPa 200
